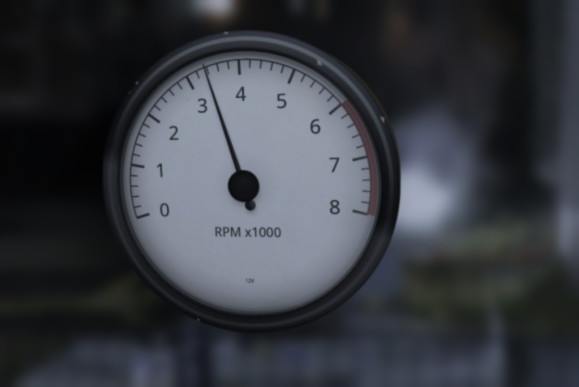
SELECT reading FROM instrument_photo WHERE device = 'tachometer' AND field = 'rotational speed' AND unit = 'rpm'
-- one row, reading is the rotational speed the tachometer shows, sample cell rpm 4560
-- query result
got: rpm 3400
